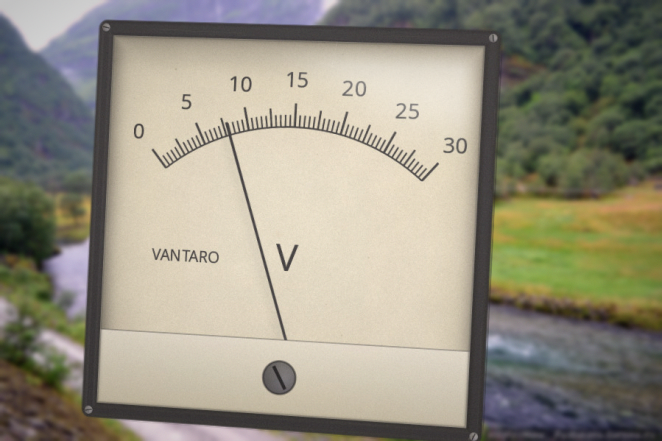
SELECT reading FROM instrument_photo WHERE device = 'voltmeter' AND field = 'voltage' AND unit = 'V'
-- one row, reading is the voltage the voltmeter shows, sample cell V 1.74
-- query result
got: V 8
